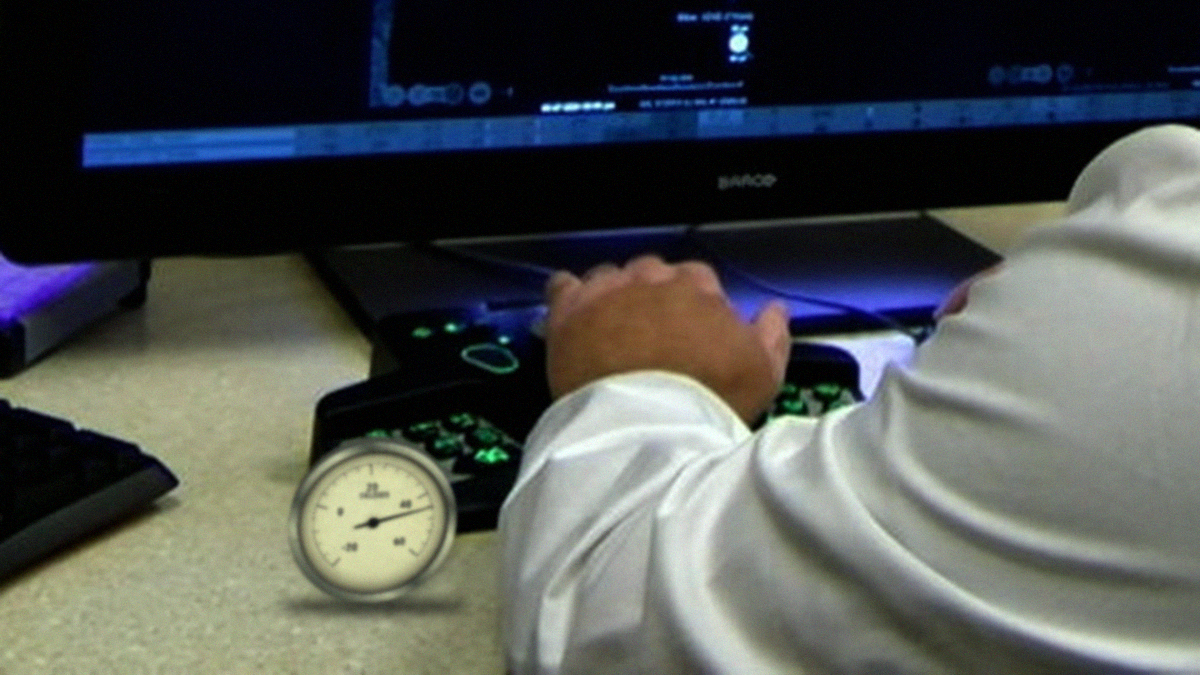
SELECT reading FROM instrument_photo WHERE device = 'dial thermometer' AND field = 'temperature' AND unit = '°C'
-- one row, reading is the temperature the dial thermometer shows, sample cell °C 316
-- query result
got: °C 44
